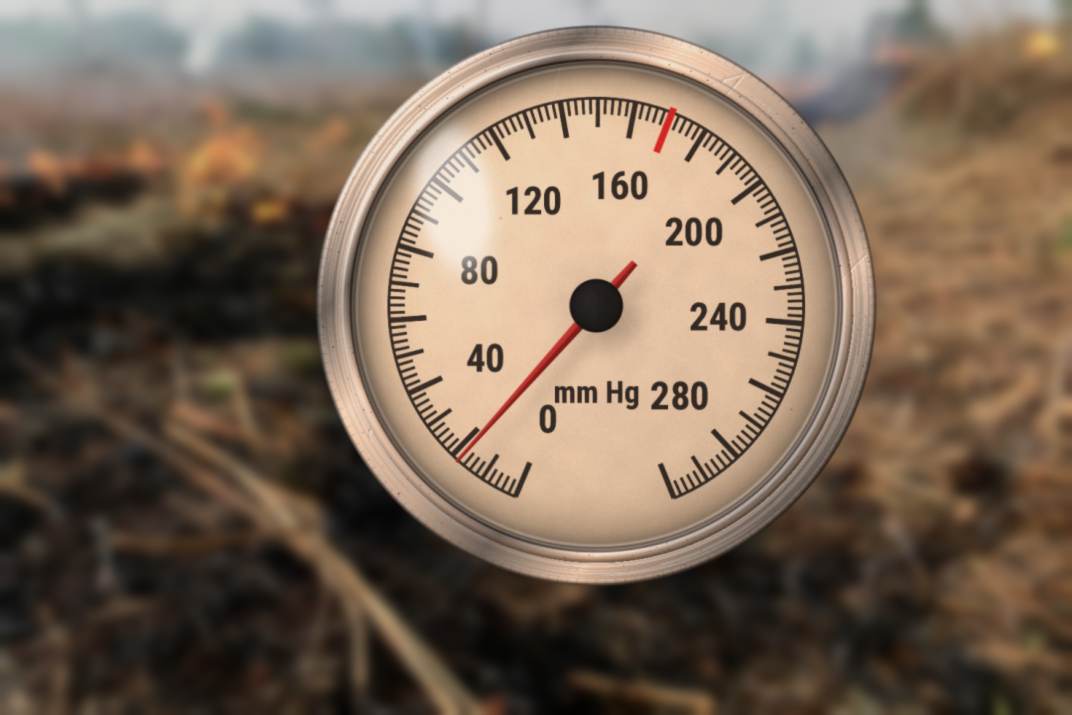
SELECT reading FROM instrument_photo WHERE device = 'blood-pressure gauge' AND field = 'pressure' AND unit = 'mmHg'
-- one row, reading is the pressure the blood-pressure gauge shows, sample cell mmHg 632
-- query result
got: mmHg 18
